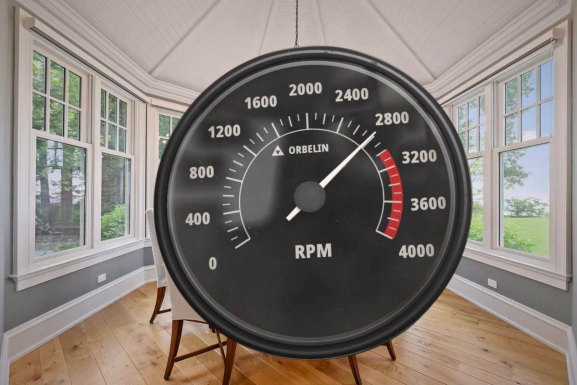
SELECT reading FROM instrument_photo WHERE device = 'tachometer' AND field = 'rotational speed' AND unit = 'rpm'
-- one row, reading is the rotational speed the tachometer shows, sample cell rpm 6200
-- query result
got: rpm 2800
